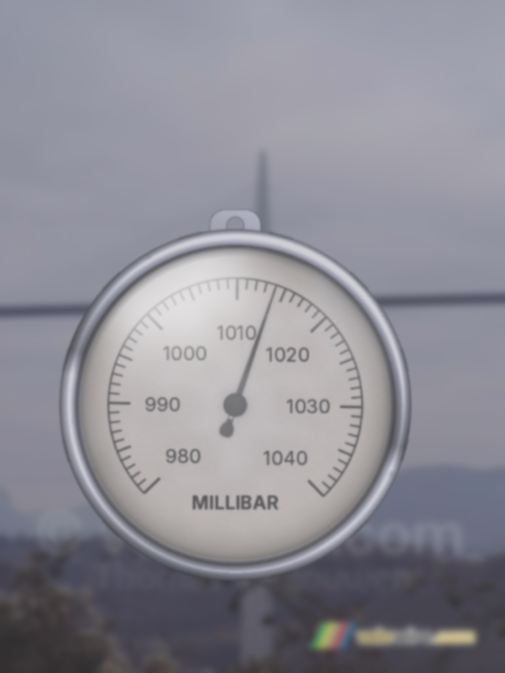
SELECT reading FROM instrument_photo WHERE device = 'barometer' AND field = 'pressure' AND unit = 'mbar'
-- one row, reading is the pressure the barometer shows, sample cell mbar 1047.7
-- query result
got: mbar 1014
